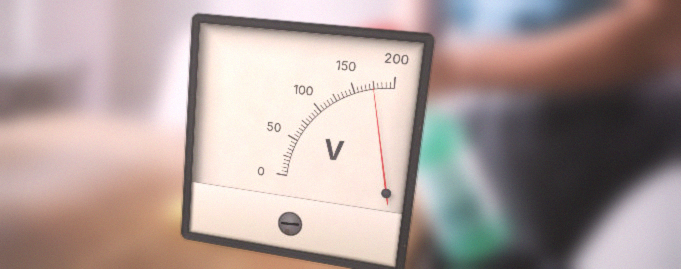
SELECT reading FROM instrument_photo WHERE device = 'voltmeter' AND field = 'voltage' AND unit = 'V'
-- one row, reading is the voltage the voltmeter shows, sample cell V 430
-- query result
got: V 175
